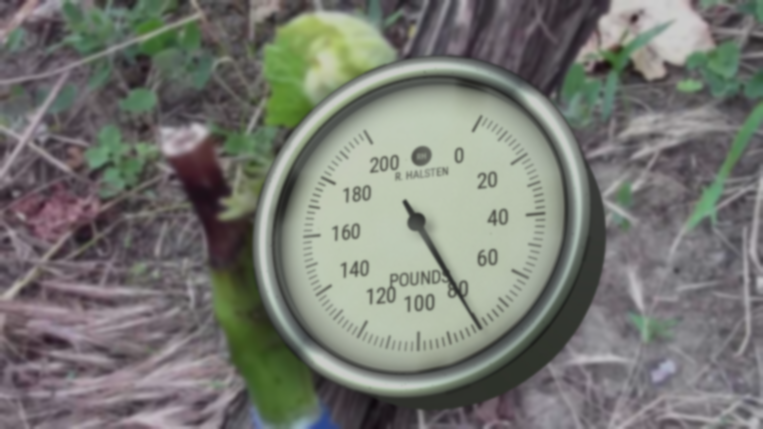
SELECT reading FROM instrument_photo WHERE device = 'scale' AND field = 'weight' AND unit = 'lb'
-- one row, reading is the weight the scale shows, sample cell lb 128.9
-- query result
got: lb 80
